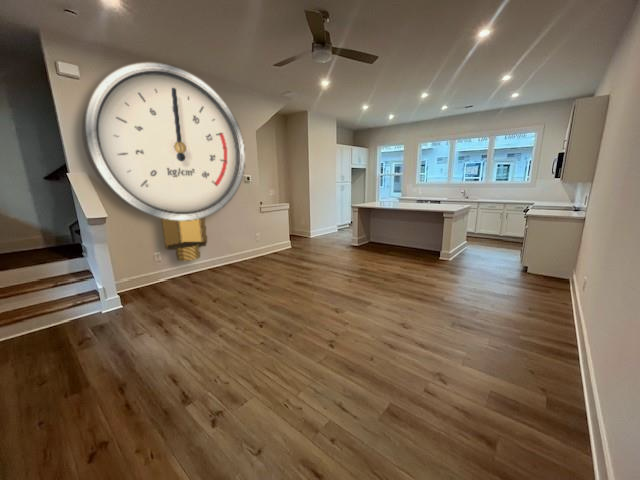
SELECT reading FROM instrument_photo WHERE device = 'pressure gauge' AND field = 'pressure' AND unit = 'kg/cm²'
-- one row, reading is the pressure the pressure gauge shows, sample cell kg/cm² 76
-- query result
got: kg/cm² 8
